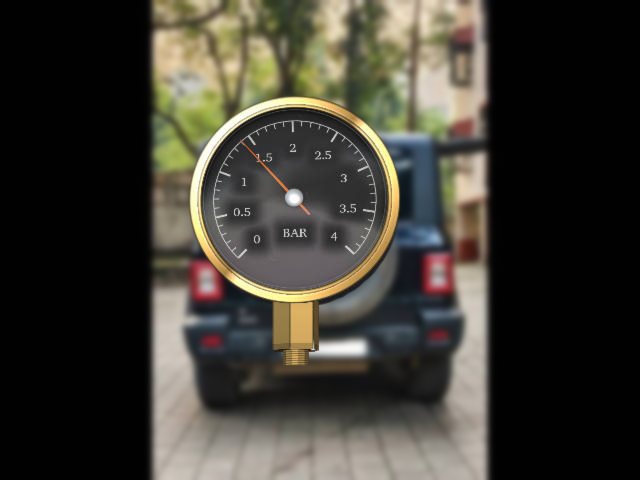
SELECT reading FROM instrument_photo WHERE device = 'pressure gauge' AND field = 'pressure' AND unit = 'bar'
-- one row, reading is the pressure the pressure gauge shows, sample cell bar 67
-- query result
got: bar 1.4
